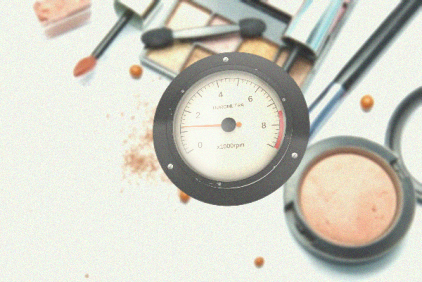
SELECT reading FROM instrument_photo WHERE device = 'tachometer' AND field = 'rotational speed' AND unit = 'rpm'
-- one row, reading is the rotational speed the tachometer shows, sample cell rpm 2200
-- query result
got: rpm 1200
